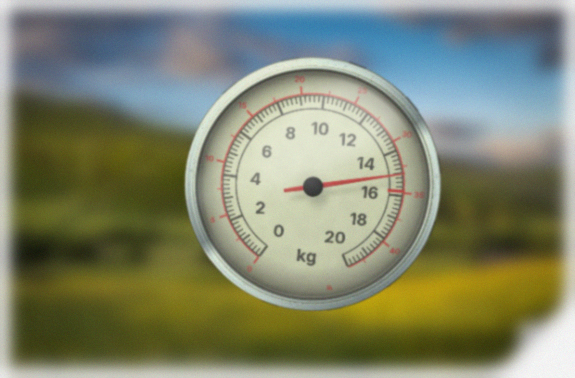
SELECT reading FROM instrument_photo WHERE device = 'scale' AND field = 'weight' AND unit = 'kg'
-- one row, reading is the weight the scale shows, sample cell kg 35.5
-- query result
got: kg 15
